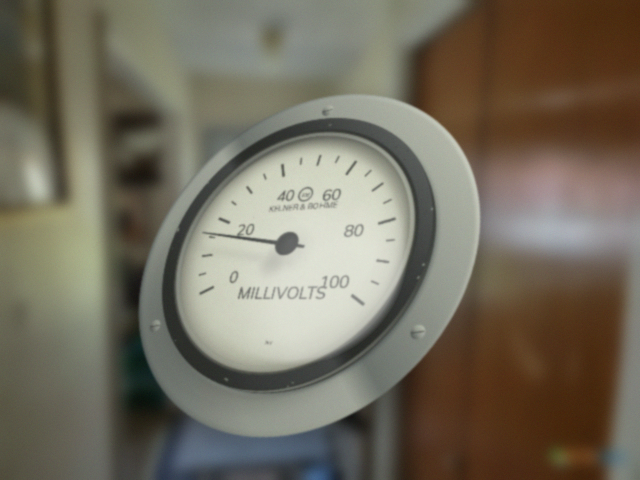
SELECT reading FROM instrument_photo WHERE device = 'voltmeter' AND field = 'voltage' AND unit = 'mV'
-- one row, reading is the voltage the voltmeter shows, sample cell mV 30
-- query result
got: mV 15
